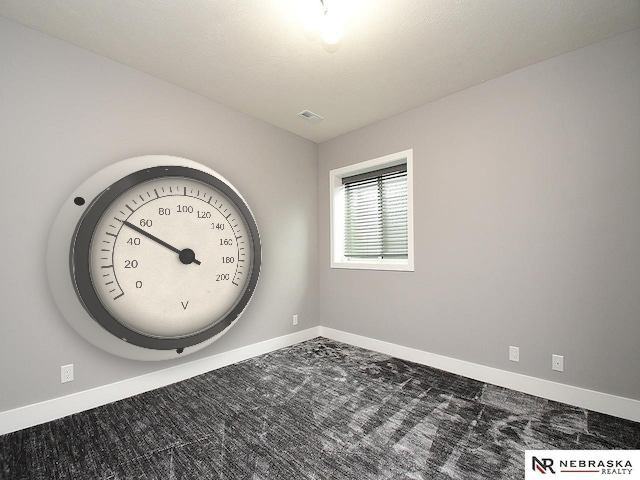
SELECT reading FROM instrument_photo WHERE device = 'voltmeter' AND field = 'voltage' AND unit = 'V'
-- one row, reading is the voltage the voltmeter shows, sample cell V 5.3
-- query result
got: V 50
